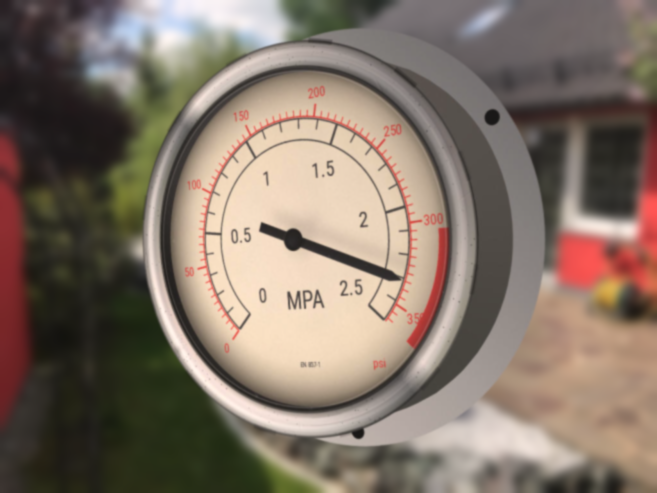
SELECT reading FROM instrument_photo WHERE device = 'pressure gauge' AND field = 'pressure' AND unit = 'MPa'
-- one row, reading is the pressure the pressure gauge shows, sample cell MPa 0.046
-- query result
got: MPa 2.3
